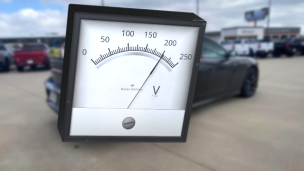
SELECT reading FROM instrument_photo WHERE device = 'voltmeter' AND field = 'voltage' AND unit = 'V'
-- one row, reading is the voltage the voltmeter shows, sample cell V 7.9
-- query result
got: V 200
